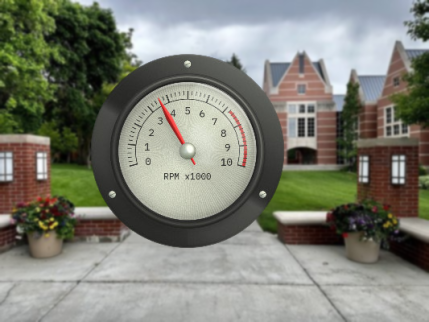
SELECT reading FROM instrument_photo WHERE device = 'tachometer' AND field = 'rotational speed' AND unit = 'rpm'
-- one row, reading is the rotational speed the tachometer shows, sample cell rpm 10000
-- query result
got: rpm 3600
